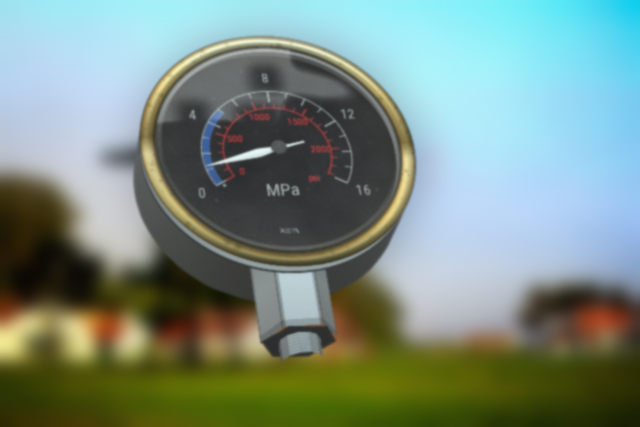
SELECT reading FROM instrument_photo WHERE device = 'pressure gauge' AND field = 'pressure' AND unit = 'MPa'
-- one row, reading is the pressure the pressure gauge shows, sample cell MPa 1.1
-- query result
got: MPa 1
